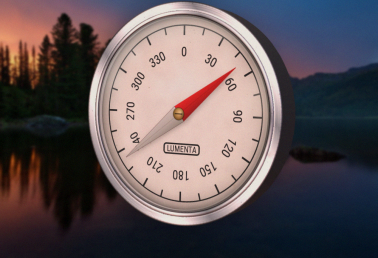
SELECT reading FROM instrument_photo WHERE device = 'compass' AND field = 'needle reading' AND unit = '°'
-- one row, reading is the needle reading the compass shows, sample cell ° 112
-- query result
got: ° 52.5
